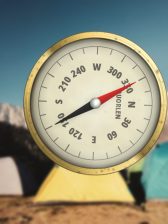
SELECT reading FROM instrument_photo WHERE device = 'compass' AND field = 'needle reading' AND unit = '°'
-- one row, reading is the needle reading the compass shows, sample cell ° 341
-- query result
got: ° 330
